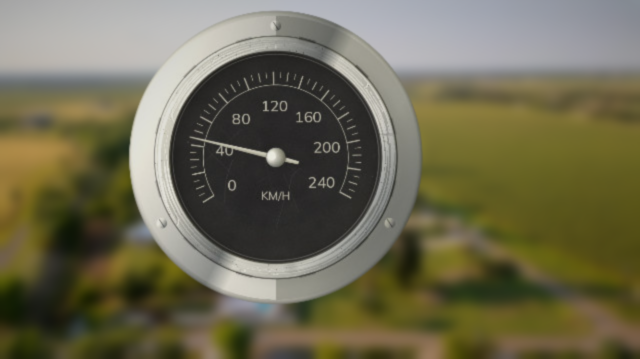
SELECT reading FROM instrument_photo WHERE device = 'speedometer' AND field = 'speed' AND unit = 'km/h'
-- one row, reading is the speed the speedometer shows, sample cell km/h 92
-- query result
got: km/h 45
